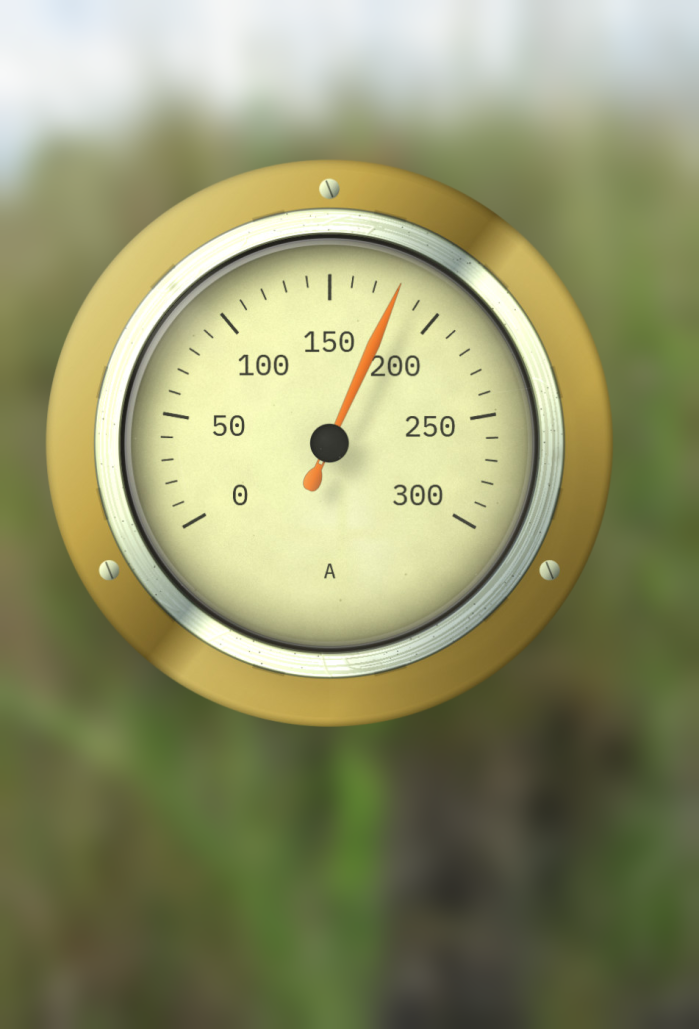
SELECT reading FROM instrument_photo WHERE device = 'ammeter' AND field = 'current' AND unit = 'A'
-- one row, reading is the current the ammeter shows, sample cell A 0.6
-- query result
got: A 180
